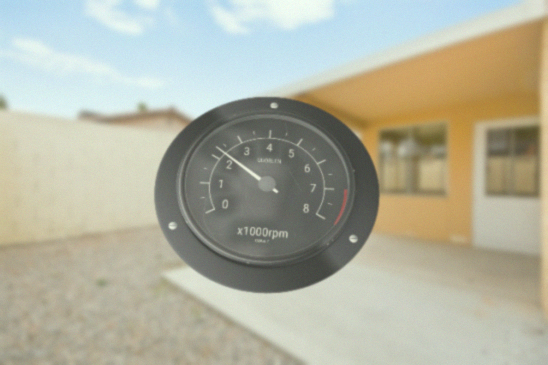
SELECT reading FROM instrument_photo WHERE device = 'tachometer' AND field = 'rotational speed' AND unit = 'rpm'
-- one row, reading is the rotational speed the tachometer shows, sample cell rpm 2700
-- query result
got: rpm 2250
